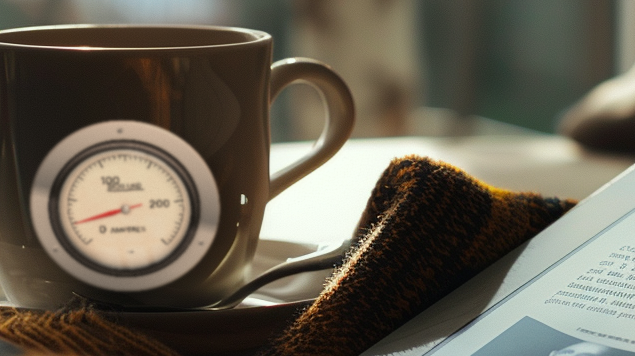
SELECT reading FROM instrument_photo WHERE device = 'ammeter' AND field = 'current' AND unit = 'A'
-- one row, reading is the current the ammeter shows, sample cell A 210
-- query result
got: A 25
